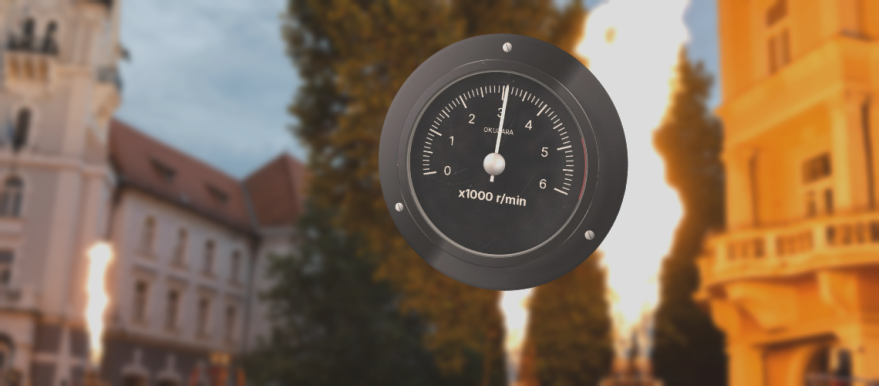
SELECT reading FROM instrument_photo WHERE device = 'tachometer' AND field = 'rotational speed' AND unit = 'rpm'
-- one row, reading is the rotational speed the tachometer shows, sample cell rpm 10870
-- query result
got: rpm 3100
